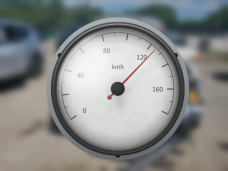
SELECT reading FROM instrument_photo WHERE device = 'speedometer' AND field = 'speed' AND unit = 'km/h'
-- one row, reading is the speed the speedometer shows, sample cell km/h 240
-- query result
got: km/h 125
